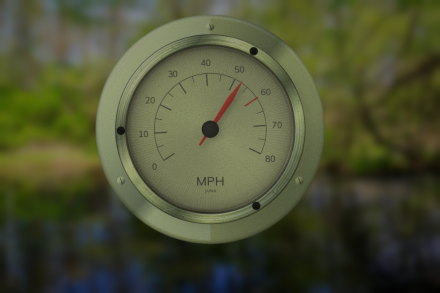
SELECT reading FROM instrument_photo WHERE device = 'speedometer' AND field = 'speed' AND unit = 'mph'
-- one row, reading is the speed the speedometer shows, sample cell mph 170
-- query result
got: mph 52.5
